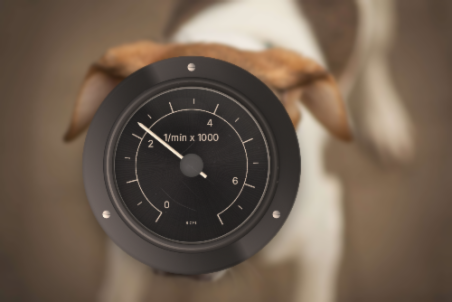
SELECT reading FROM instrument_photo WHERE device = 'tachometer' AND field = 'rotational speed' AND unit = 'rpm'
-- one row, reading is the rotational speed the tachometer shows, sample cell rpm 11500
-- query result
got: rpm 2250
